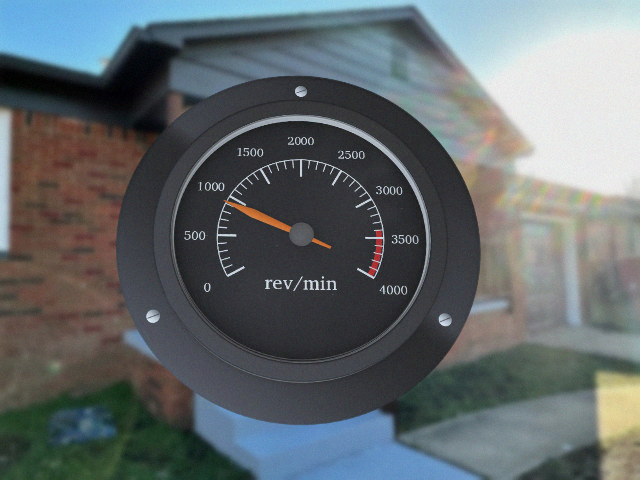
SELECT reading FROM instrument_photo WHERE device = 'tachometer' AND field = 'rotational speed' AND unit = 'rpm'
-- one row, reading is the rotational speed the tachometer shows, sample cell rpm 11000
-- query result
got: rpm 900
